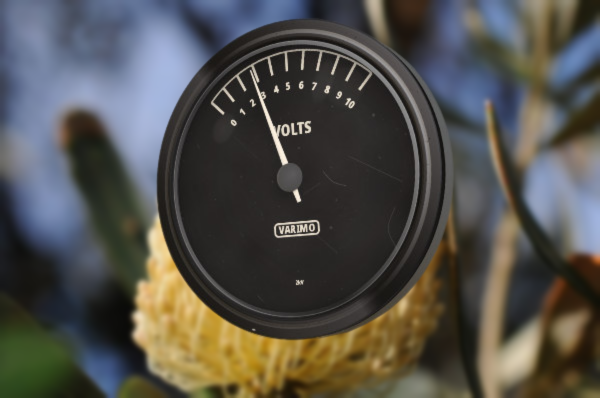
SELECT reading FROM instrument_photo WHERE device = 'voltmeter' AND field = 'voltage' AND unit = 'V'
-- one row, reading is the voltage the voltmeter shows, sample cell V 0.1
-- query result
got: V 3
